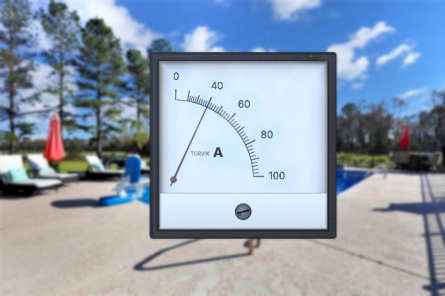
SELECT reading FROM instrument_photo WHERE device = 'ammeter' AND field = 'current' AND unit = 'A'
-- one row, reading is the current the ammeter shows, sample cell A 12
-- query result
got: A 40
